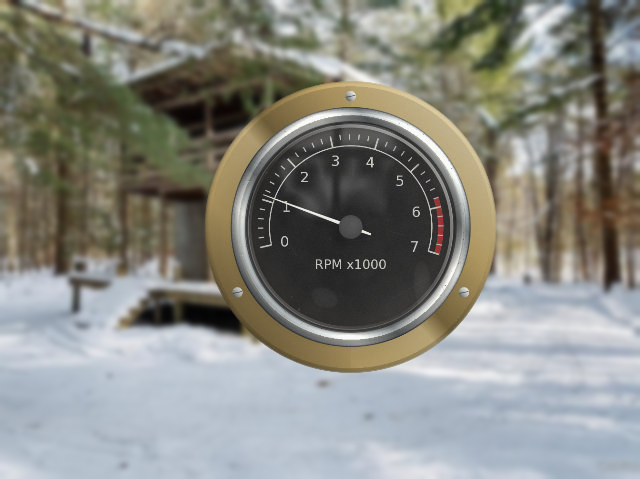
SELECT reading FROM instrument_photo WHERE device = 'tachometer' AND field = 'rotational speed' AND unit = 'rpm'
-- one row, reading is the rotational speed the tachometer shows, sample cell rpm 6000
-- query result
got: rpm 1100
